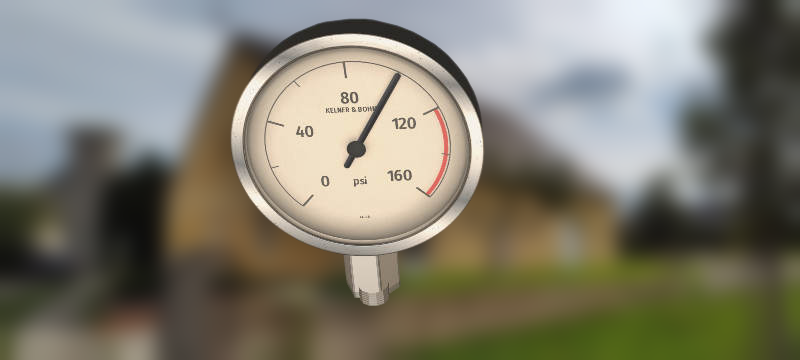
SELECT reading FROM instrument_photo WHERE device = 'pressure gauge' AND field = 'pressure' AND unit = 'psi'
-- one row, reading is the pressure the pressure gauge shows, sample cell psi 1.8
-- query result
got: psi 100
